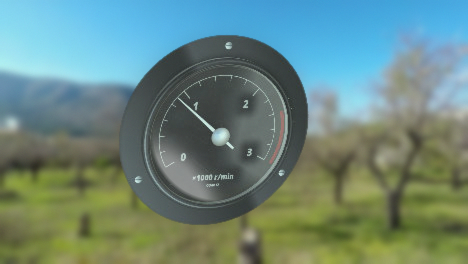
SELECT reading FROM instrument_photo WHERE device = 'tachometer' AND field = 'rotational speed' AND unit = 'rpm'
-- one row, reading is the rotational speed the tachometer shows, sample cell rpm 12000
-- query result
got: rpm 900
